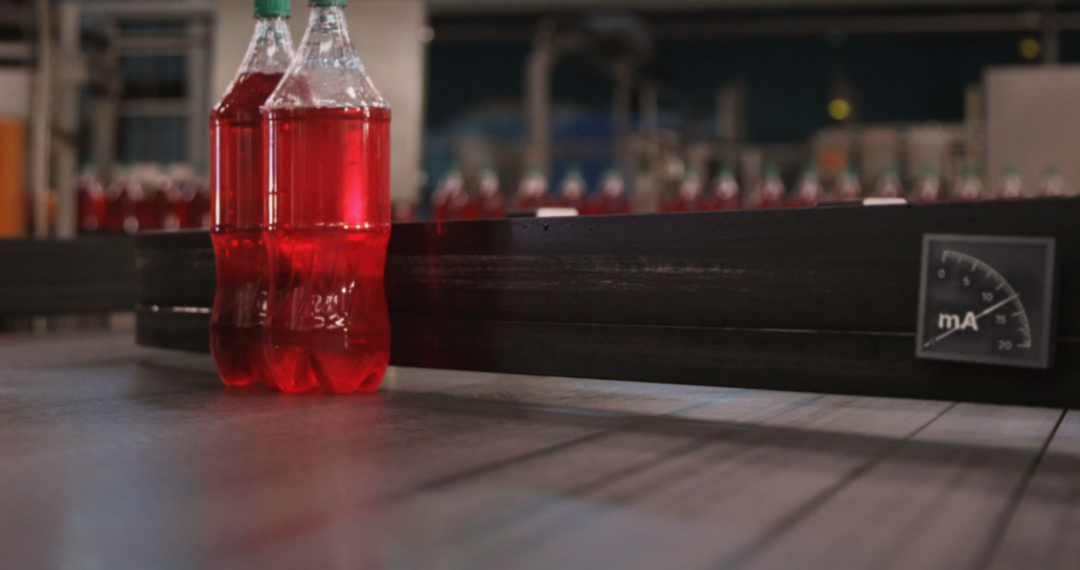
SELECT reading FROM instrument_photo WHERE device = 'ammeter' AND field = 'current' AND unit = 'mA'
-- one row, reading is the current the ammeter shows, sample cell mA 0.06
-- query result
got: mA 12.5
